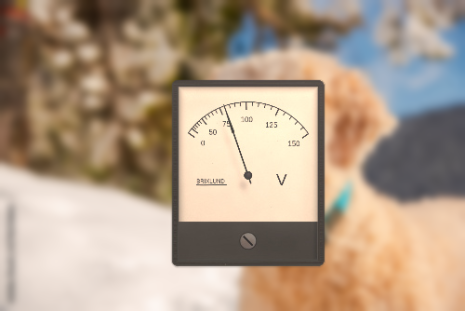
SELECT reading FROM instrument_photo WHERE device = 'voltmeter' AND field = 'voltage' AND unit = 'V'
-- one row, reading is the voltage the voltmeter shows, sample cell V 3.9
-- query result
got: V 80
